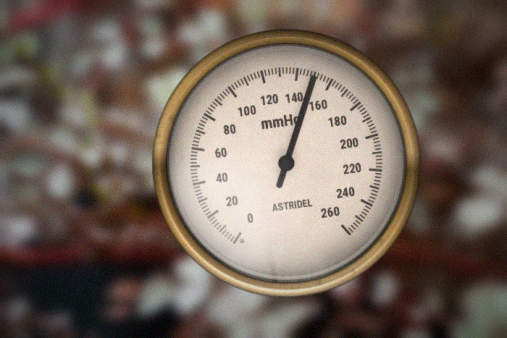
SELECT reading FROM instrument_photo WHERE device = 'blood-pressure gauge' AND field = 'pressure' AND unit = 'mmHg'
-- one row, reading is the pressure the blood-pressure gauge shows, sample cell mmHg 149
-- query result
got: mmHg 150
